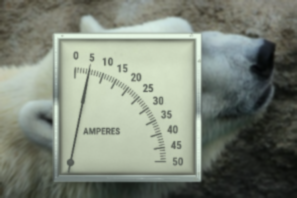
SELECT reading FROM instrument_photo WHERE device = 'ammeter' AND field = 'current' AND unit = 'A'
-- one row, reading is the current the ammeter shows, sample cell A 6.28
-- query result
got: A 5
